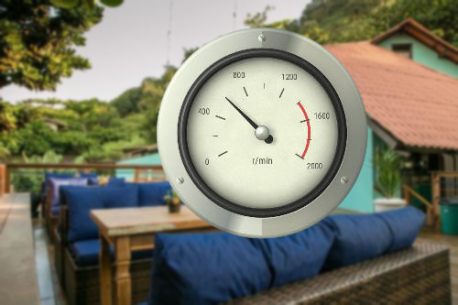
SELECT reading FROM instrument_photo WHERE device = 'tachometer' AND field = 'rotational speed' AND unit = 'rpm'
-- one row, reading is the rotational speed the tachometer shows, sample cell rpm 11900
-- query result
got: rpm 600
